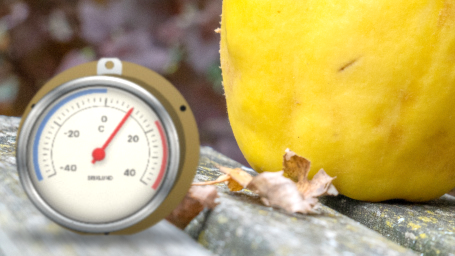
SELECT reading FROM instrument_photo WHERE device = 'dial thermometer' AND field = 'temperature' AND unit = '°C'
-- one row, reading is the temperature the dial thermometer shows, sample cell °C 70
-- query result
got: °C 10
